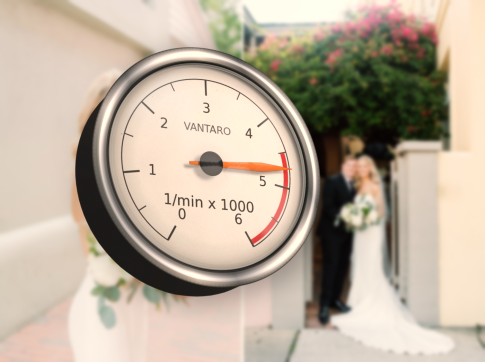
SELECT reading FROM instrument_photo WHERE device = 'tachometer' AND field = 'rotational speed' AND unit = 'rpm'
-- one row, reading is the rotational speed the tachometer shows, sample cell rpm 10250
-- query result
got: rpm 4750
